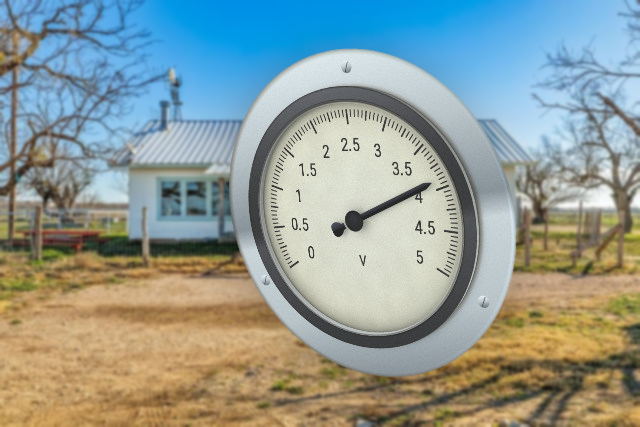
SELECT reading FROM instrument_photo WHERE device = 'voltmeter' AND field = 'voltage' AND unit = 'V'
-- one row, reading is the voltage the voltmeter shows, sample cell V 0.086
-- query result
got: V 3.9
